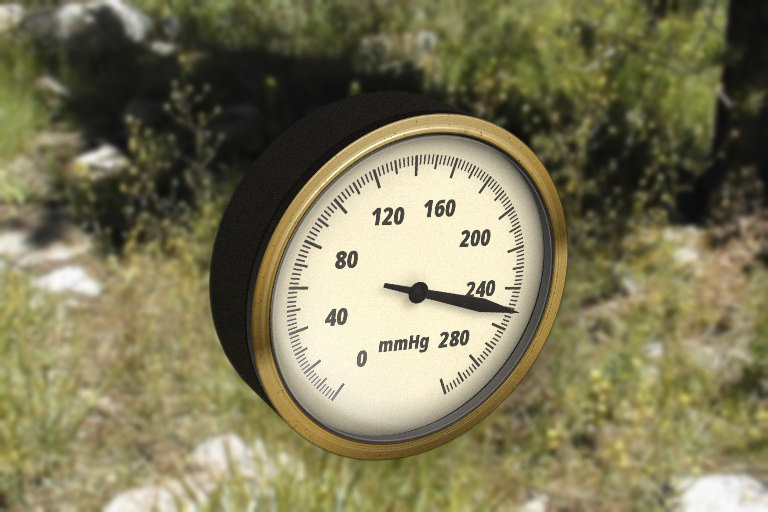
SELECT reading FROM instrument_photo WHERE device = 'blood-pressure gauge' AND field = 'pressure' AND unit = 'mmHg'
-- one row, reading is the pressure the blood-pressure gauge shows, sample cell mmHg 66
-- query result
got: mmHg 250
